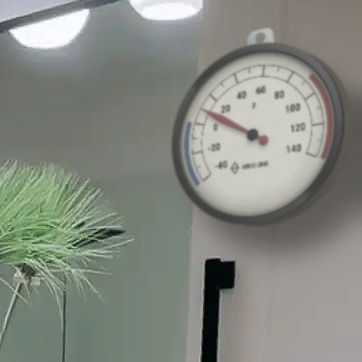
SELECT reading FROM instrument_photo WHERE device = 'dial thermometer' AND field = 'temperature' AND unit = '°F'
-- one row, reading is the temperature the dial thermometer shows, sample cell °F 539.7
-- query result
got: °F 10
